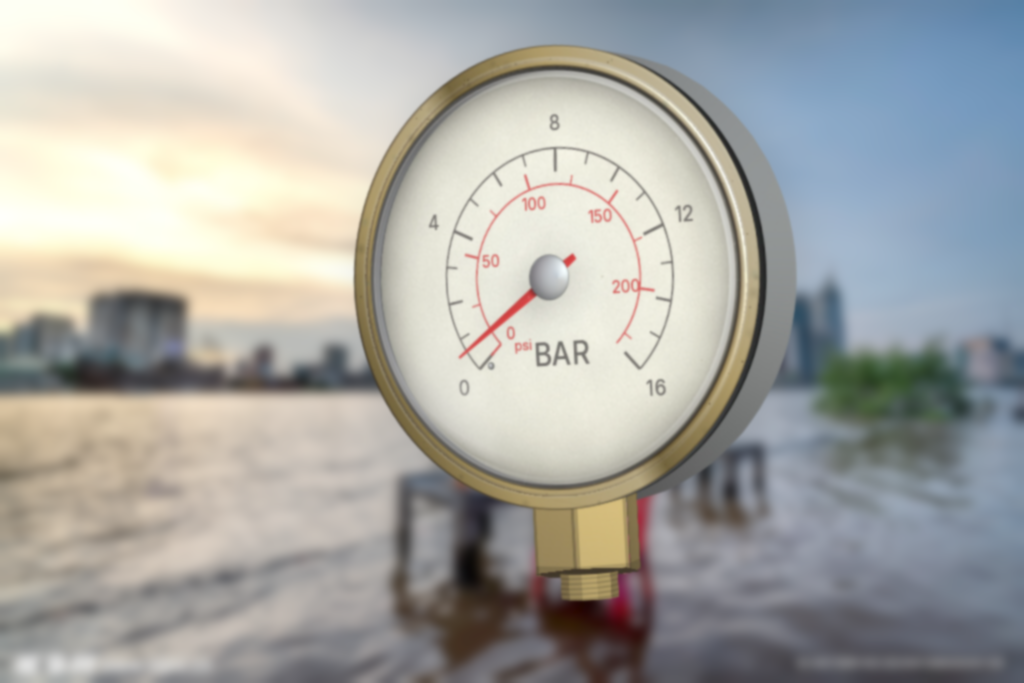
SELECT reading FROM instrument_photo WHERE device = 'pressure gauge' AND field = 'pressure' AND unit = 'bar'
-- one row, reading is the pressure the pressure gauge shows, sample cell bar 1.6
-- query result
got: bar 0.5
